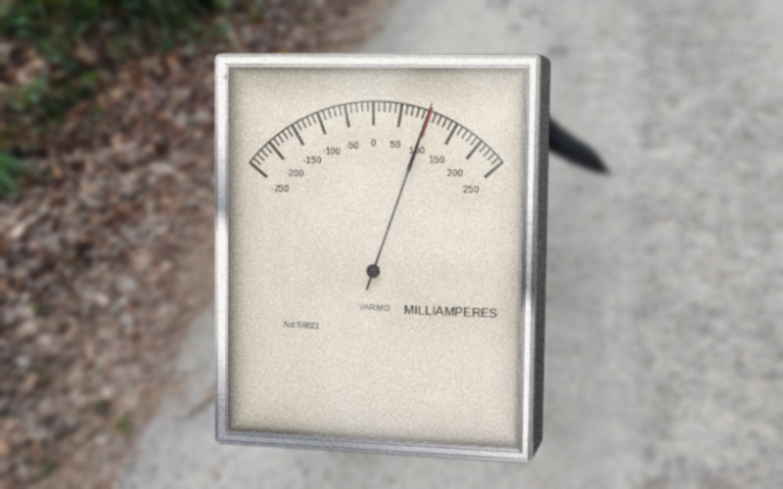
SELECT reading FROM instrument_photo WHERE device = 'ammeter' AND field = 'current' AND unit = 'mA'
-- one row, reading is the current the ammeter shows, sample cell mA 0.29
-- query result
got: mA 100
